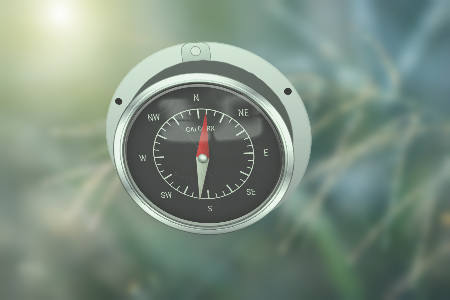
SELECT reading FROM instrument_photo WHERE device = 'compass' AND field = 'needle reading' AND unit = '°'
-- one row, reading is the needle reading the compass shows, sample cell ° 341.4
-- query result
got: ° 10
